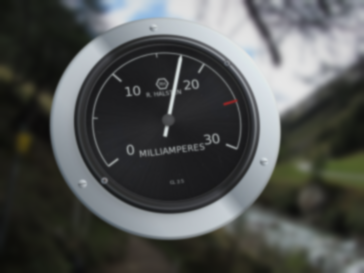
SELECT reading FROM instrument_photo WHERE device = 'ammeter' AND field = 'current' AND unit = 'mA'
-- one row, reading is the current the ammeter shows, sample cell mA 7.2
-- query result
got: mA 17.5
